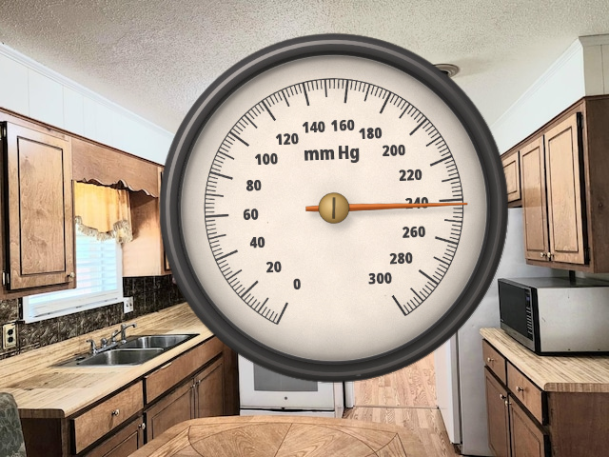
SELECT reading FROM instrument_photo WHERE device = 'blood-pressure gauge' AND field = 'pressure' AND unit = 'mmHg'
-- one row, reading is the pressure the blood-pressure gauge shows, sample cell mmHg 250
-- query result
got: mmHg 242
